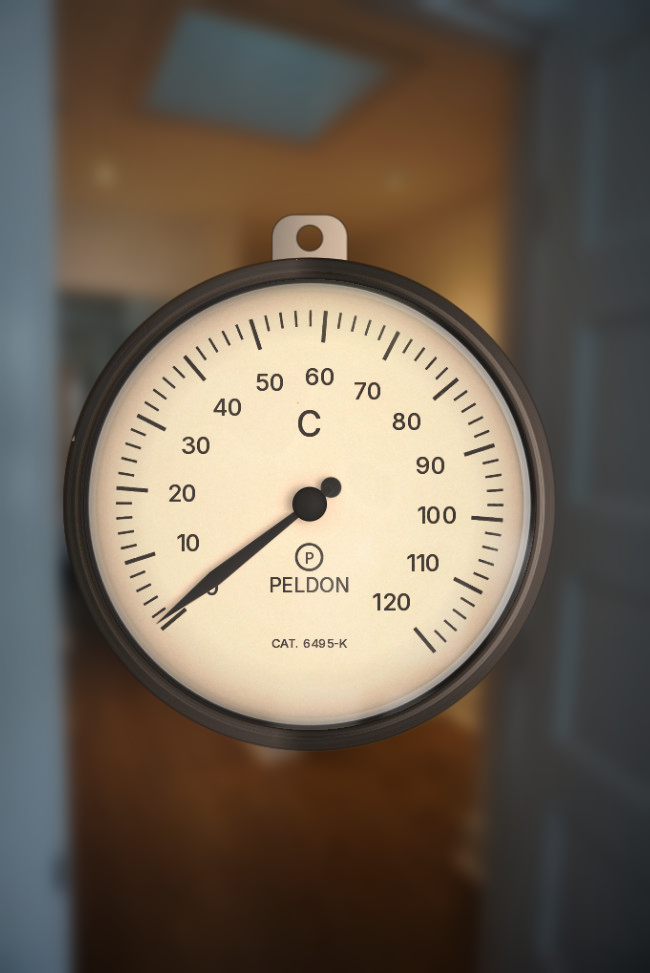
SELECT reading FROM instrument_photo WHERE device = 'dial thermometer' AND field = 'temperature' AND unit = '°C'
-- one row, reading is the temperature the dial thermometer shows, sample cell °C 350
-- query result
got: °C 1
